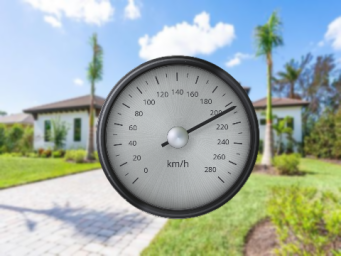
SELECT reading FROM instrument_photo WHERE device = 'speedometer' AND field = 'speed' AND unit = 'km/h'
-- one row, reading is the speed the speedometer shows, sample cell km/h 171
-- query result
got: km/h 205
